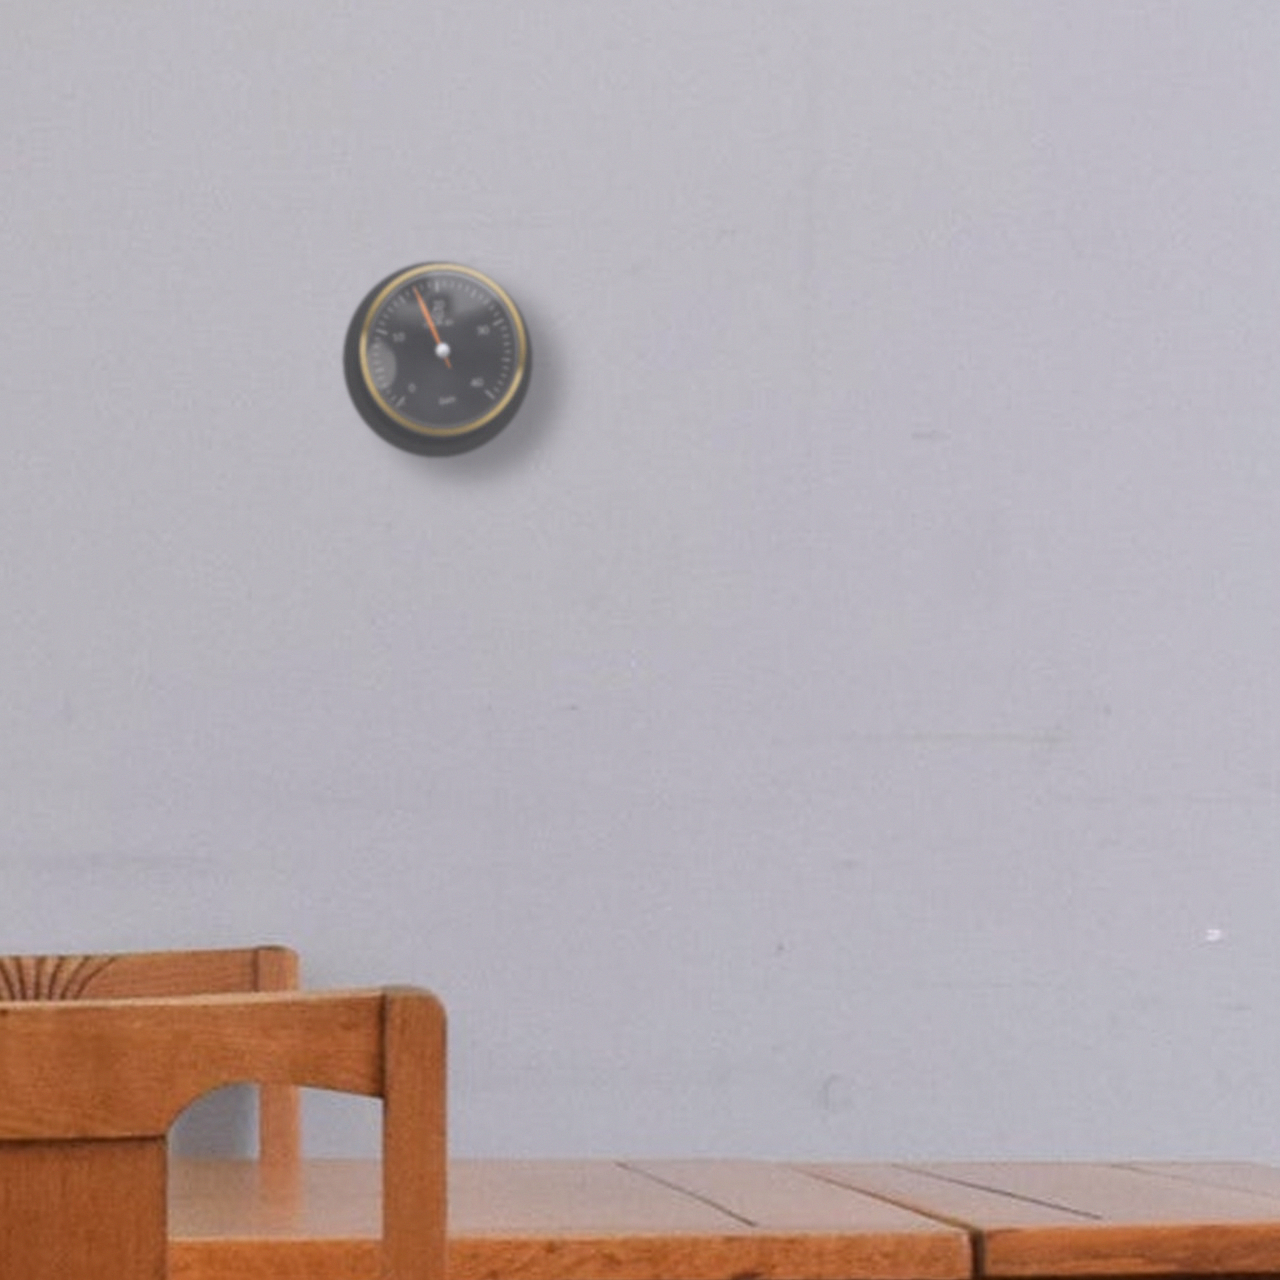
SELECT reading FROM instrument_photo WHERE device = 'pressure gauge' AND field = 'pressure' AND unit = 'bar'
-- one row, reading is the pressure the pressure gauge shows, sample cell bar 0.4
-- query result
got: bar 17
